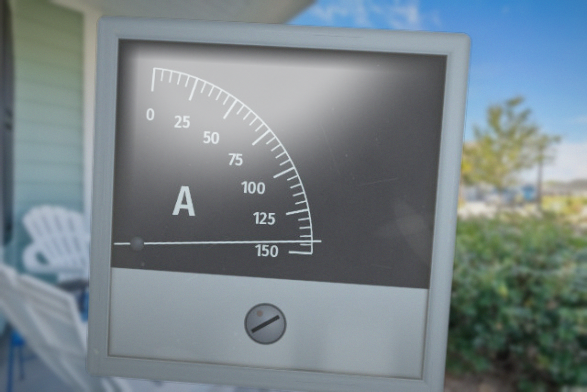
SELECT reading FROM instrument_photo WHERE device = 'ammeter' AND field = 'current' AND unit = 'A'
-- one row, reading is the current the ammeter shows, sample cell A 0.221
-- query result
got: A 142.5
